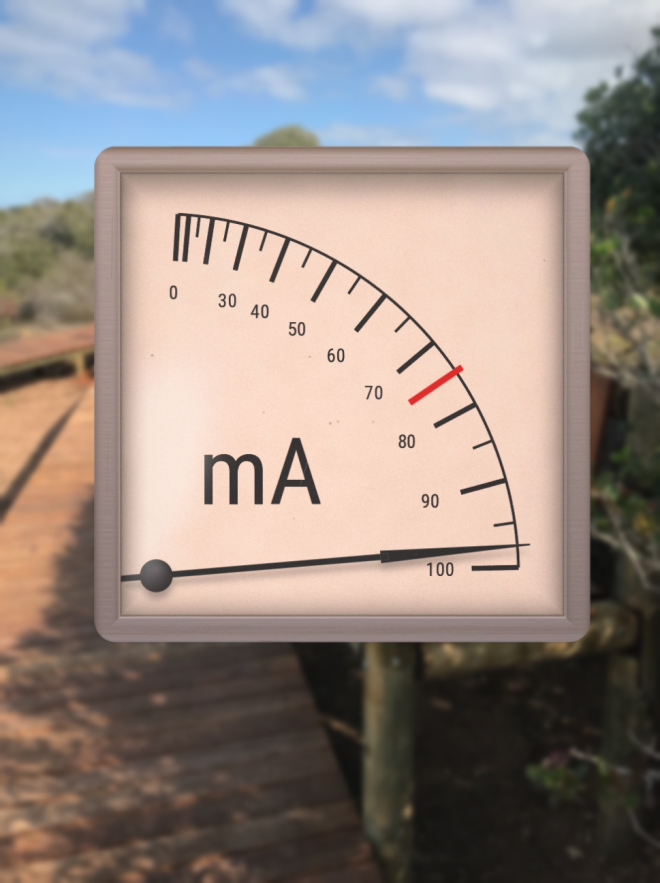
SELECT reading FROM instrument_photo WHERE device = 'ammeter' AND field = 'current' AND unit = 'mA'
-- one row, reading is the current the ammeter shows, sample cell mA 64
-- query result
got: mA 97.5
